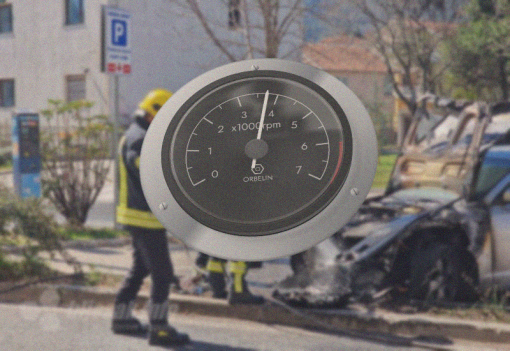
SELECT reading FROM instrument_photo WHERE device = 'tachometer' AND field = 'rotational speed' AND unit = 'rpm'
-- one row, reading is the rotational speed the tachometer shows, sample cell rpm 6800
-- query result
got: rpm 3750
